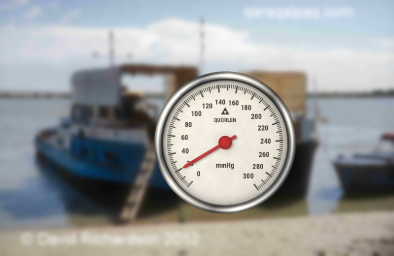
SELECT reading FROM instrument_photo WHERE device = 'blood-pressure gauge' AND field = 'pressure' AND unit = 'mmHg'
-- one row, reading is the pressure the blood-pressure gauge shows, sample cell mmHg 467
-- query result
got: mmHg 20
